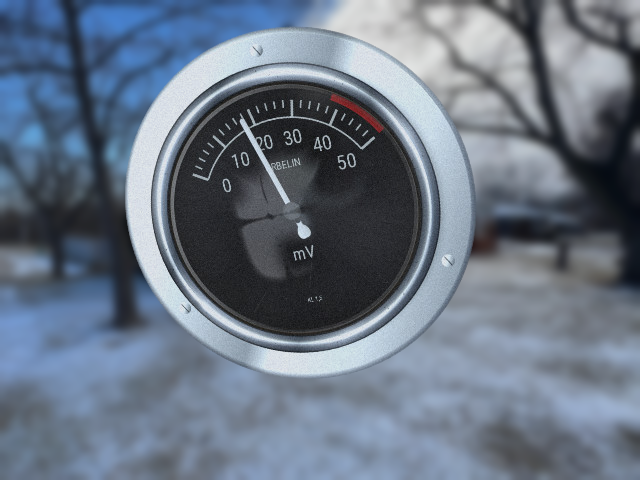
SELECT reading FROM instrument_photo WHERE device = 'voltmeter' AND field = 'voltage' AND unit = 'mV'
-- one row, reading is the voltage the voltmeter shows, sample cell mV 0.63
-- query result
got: mV 18
